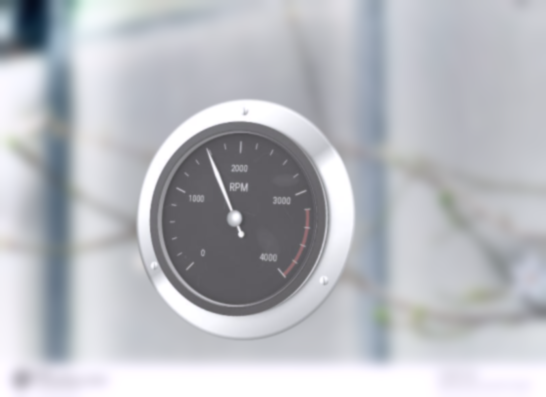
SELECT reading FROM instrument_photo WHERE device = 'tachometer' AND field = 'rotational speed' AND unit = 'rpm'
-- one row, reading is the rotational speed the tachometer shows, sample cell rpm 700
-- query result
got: rpm 1600
